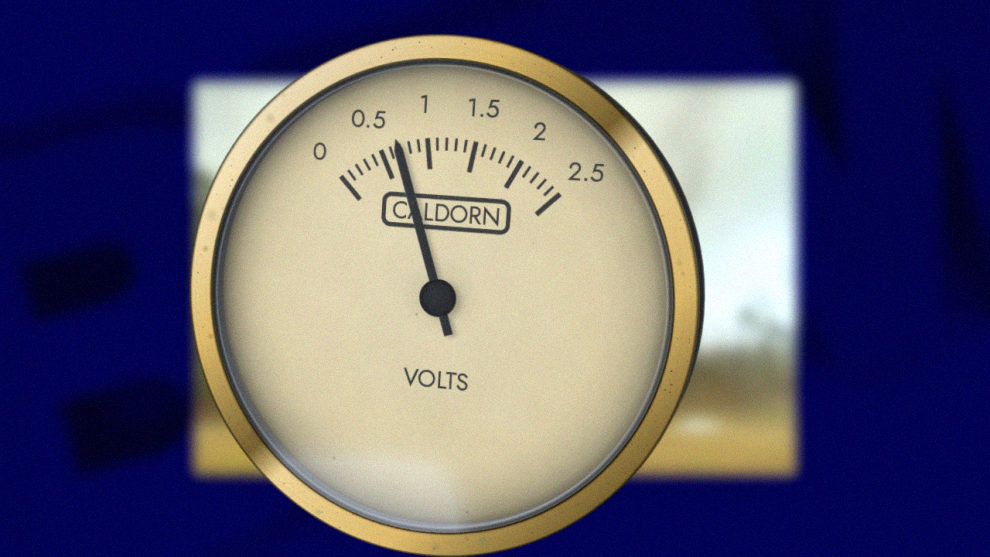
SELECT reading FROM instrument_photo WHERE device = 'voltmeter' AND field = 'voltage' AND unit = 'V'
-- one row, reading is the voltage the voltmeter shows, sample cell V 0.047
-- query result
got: V 0.7
